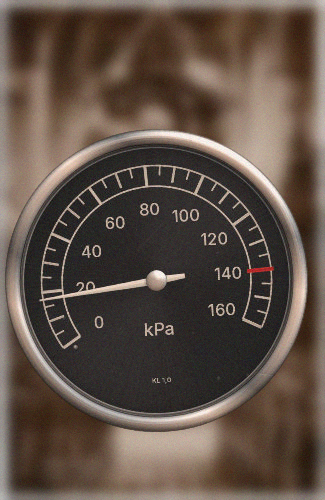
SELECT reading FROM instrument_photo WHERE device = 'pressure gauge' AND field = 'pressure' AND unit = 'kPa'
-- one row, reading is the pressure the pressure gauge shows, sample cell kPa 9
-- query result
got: kPa 17.5
